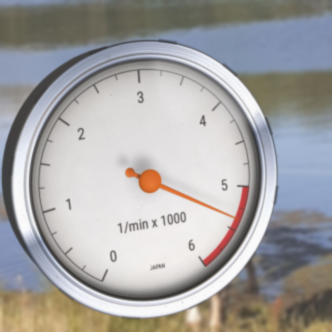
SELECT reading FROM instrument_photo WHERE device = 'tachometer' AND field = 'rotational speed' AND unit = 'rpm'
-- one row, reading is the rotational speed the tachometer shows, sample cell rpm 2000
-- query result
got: rpm 5375
